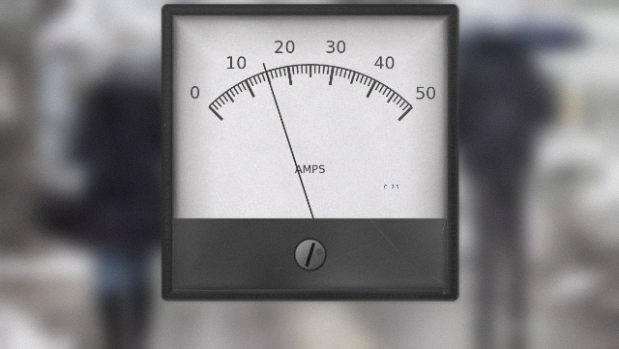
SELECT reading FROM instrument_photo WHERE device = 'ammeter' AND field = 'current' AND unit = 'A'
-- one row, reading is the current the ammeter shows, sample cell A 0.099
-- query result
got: A 15
